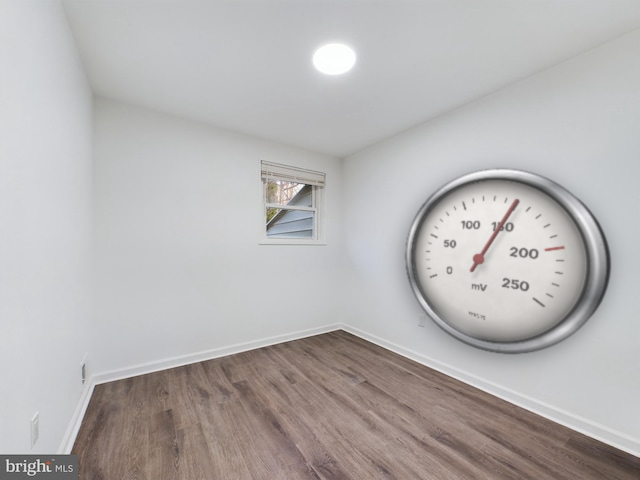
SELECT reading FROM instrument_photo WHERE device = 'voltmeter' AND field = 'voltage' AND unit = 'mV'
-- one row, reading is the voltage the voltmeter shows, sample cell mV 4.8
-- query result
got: mV 150
